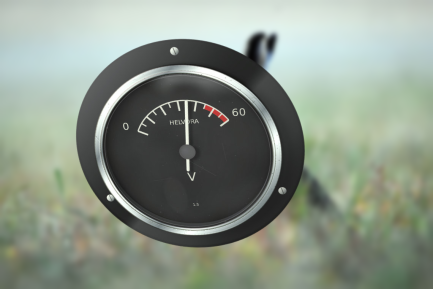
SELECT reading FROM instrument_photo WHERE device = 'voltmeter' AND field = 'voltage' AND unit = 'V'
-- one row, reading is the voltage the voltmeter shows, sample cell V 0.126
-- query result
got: V 35
